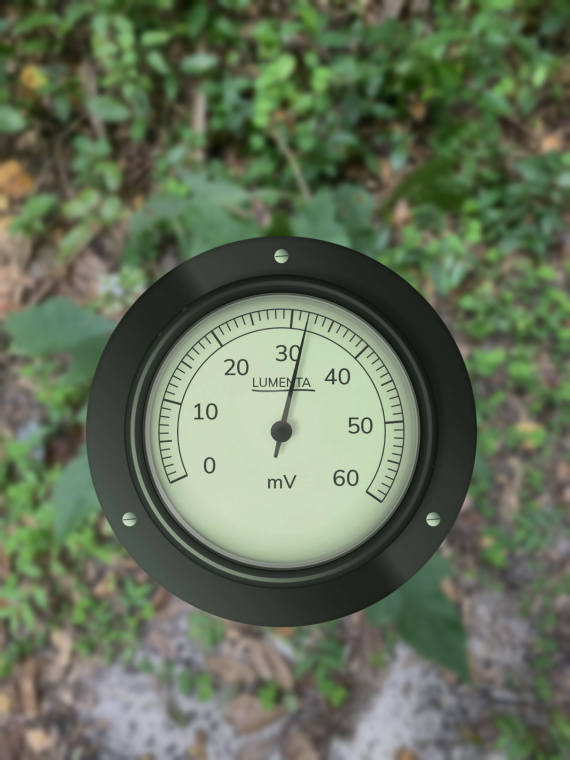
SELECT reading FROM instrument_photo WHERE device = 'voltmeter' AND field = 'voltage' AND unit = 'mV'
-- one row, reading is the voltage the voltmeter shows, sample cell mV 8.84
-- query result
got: mV 32
